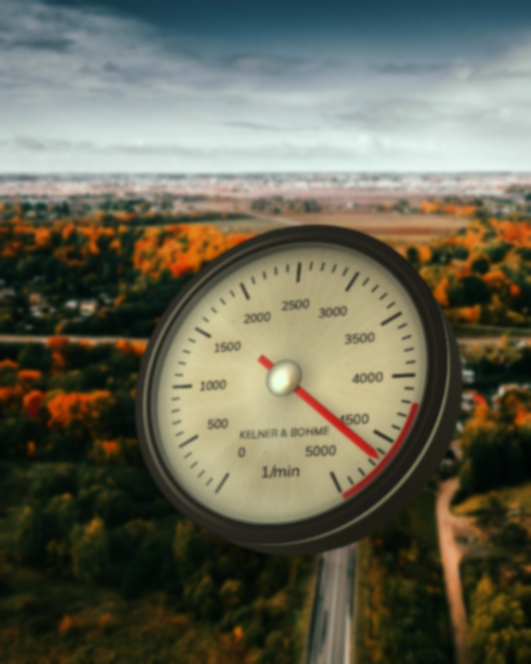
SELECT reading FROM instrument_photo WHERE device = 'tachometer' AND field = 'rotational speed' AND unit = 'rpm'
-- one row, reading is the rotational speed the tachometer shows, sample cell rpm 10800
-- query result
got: rpm 4650
